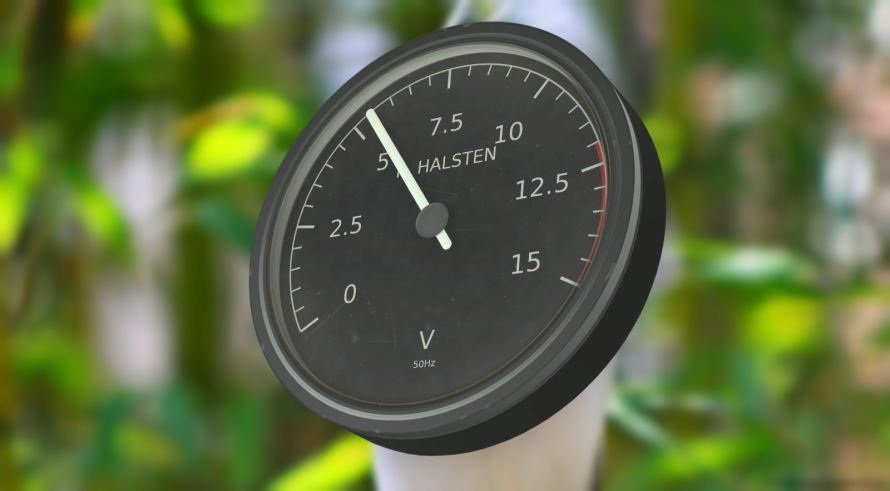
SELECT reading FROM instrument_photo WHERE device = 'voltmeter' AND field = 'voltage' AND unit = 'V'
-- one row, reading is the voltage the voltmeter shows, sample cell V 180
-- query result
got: V 5.5
